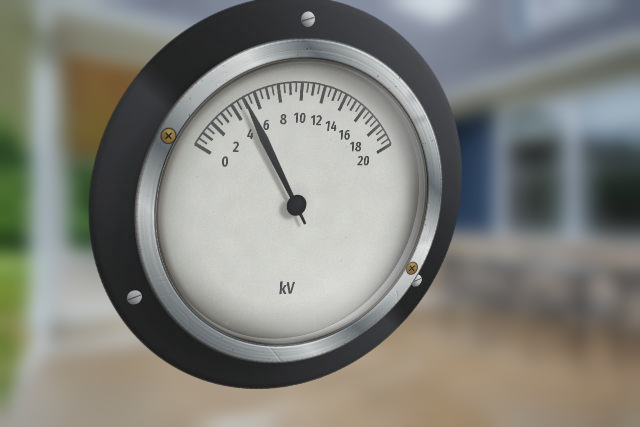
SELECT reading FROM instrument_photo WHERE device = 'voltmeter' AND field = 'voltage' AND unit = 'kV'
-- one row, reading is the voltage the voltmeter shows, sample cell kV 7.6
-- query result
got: kV 5
